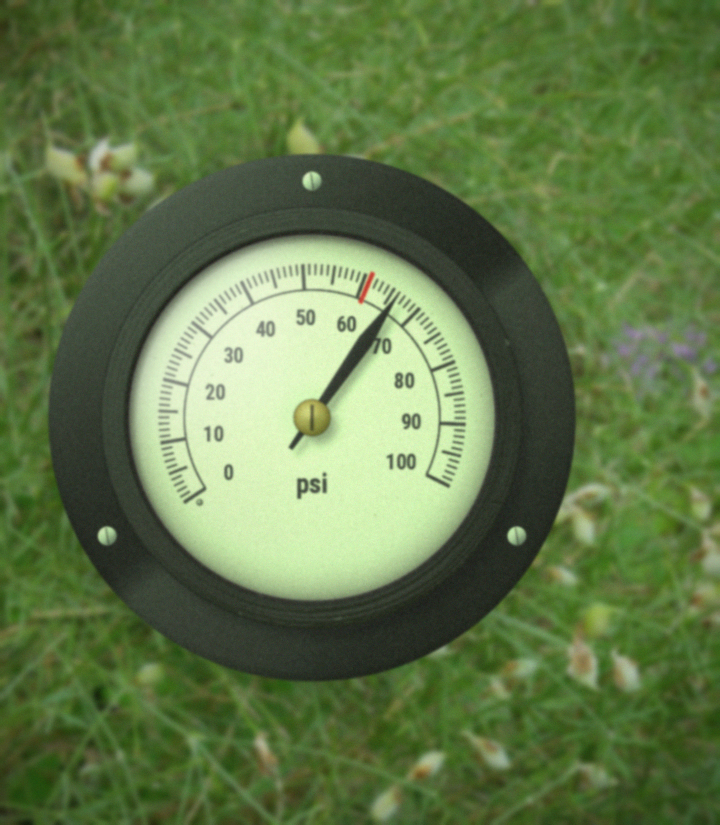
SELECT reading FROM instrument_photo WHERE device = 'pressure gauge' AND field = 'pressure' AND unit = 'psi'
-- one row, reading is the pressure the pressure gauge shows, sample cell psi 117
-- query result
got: psi 66
